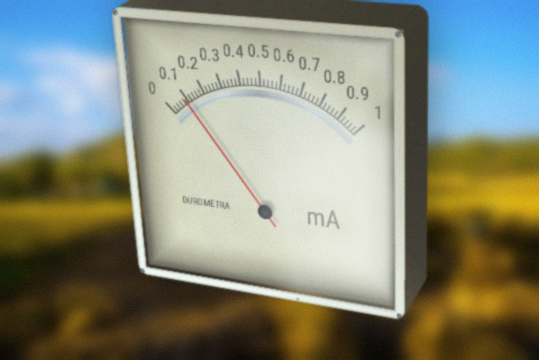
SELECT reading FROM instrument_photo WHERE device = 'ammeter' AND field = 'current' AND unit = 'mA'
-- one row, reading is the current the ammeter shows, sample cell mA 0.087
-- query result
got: mA 0.1
